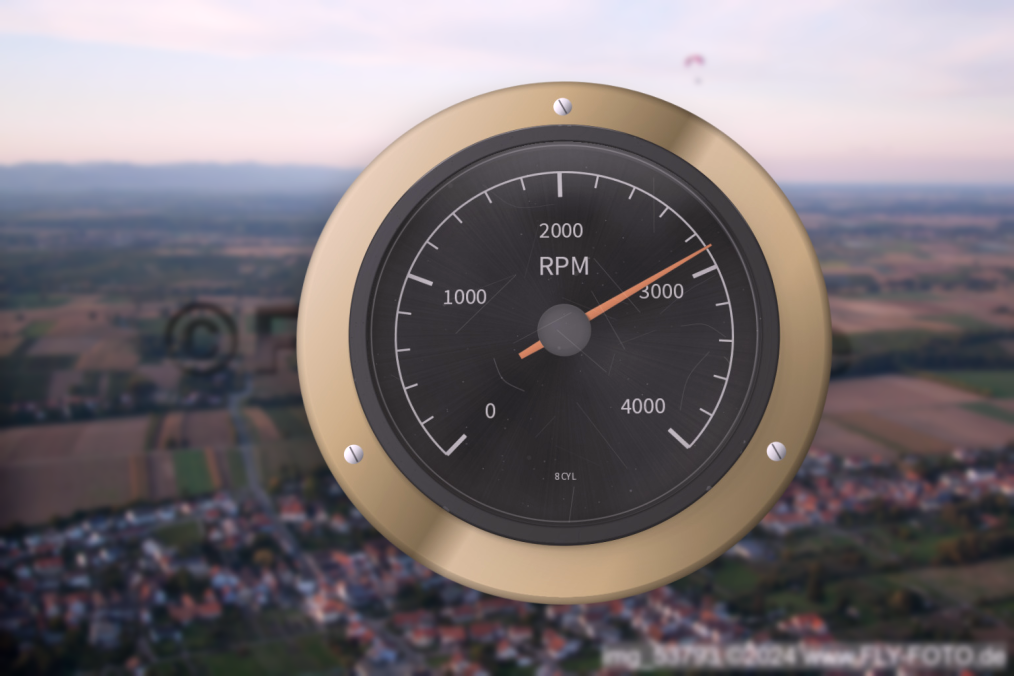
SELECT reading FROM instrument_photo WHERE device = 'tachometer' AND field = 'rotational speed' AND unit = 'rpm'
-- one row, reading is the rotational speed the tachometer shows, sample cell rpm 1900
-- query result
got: rpm 2900
